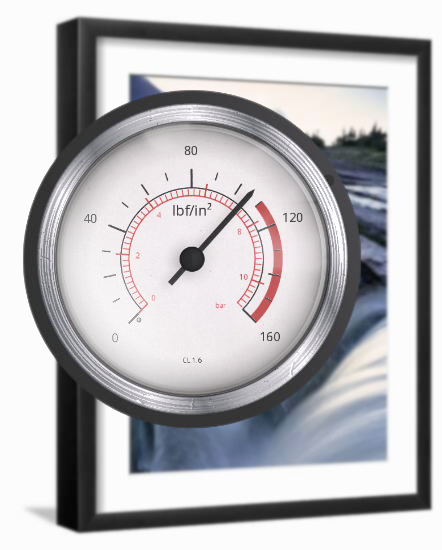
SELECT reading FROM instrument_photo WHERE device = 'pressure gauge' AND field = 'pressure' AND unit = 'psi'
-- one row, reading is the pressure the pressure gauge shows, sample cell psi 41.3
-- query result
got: psi 105
